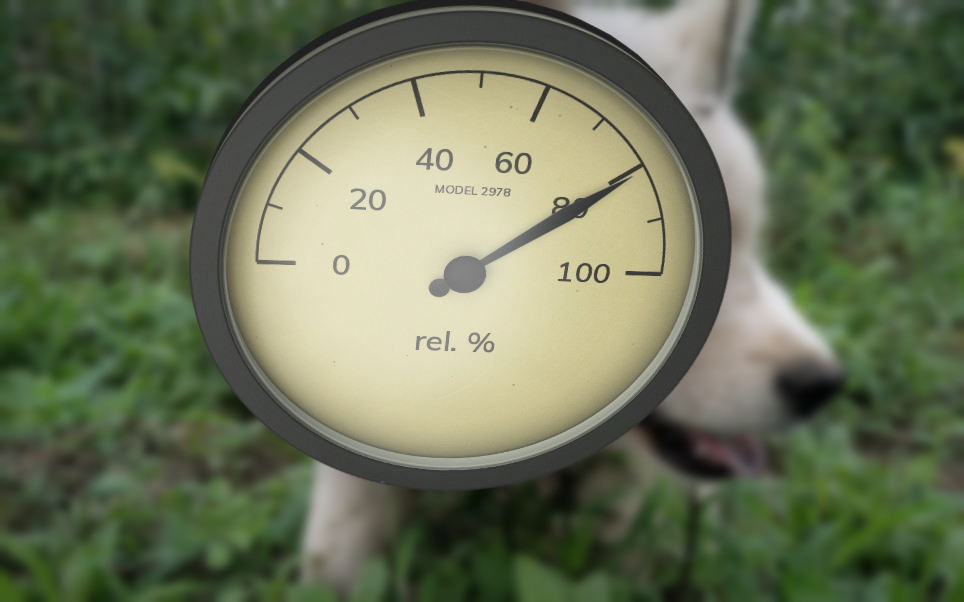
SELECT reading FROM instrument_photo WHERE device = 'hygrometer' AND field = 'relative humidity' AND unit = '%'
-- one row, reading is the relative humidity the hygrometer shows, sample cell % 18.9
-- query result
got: % 80
